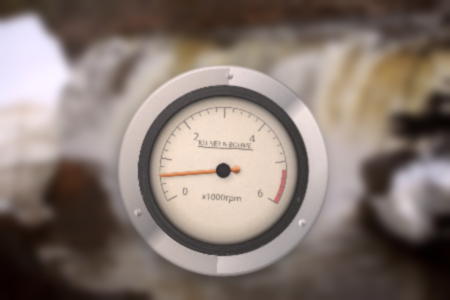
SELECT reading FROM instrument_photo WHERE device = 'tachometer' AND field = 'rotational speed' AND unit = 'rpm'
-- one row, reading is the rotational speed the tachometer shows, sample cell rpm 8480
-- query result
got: rpm 600
